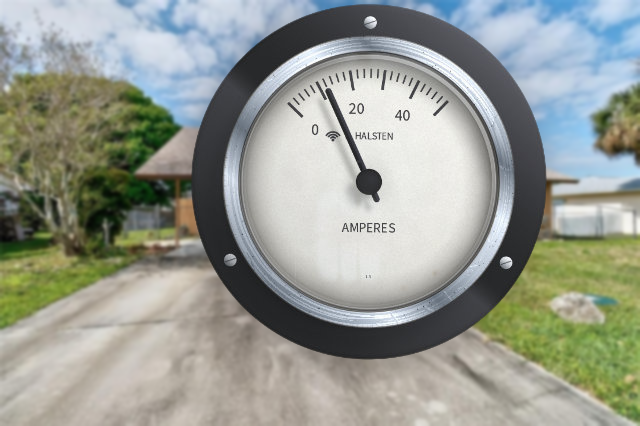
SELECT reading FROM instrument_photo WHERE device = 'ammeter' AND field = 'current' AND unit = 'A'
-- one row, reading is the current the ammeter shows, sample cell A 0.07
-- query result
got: A 12
